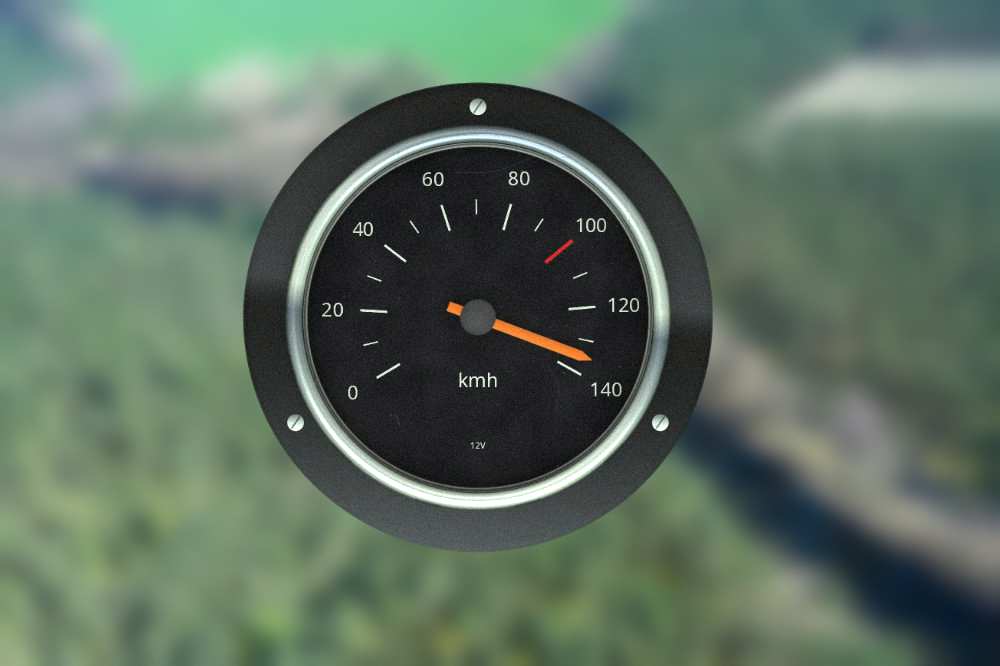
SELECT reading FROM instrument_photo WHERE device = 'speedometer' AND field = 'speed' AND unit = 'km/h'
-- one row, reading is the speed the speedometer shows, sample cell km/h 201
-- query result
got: km/h 135
